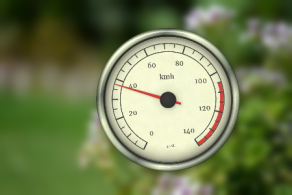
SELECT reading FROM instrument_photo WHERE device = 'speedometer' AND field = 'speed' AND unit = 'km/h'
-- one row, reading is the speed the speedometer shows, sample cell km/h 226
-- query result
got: km/h 37.5
